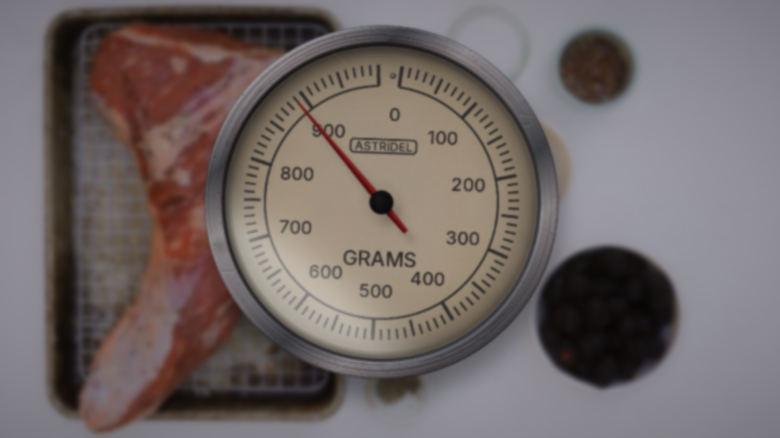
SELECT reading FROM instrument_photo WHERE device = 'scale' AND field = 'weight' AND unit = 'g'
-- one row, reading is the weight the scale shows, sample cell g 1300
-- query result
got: g 890
